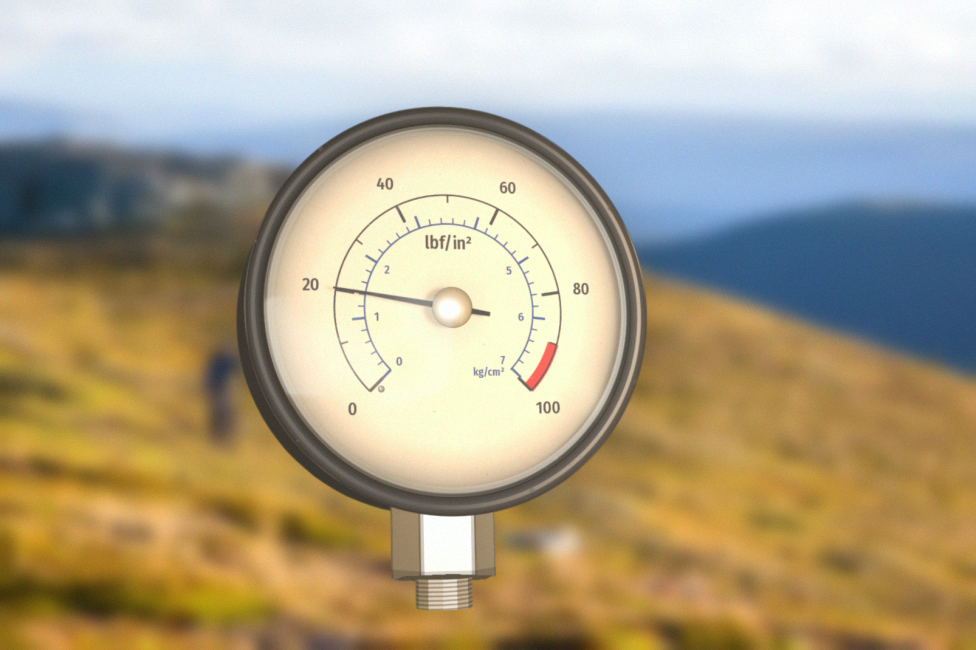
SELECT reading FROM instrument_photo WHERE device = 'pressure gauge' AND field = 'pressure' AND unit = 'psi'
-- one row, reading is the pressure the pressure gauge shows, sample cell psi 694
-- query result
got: psi 20
